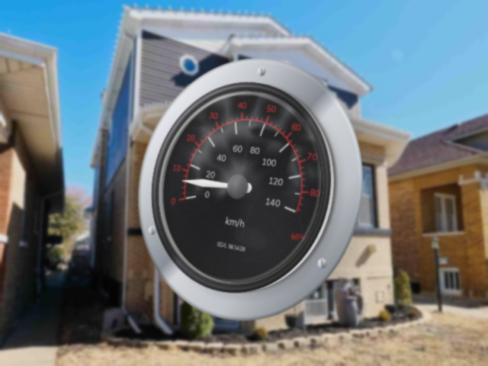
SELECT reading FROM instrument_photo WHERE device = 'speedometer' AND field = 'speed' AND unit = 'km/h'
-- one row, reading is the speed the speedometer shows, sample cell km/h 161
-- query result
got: km/h 10
